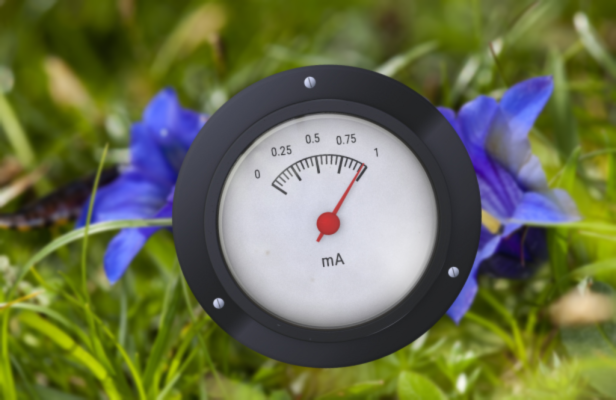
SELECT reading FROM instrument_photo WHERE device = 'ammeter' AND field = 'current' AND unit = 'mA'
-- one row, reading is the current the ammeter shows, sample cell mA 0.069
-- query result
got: mA 0.95
